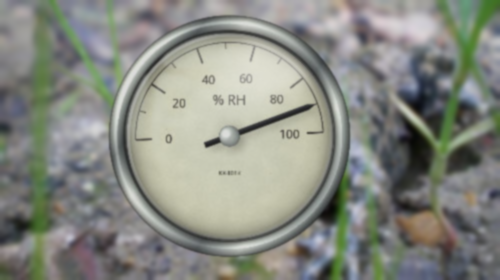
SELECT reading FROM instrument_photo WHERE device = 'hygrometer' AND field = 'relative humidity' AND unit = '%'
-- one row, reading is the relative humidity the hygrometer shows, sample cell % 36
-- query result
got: % 90
